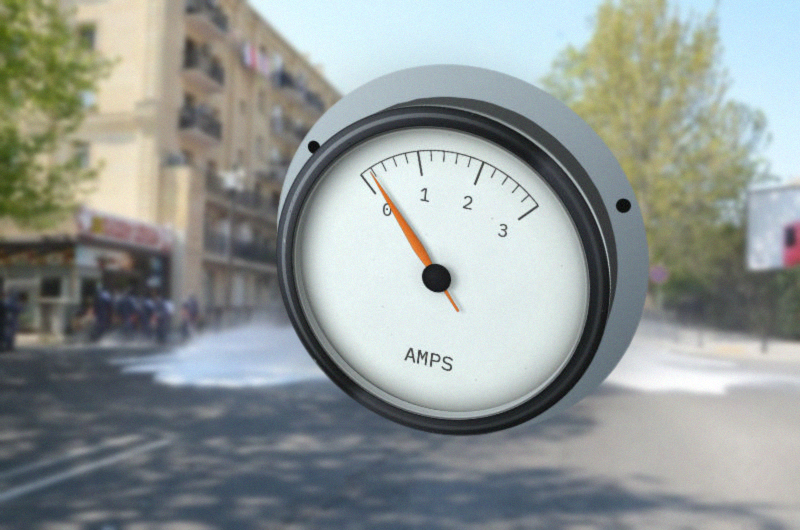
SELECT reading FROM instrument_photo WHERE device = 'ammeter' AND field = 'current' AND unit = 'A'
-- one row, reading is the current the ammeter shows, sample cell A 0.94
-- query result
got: A 0.2
